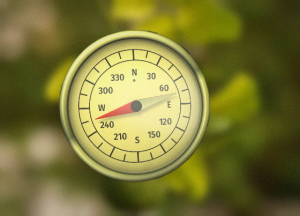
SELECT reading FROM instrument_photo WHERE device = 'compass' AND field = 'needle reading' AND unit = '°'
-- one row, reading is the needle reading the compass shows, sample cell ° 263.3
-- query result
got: ° 255
